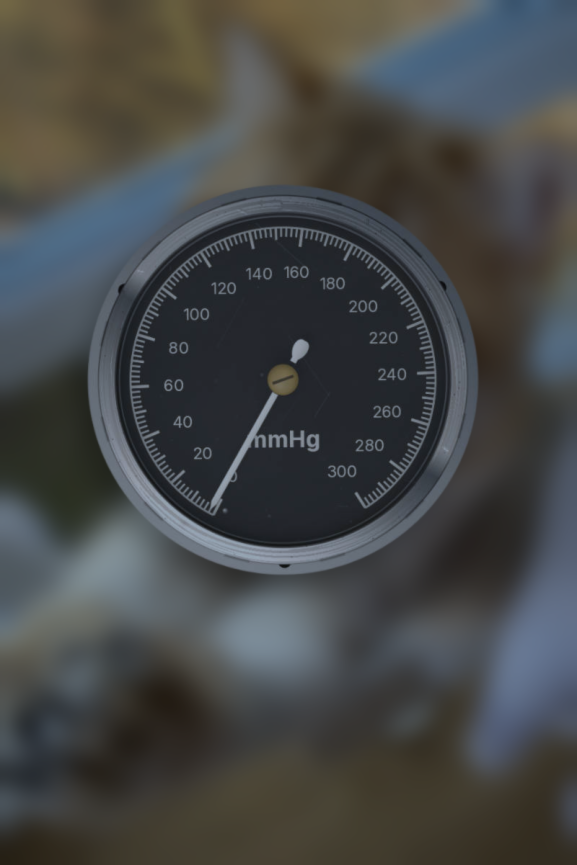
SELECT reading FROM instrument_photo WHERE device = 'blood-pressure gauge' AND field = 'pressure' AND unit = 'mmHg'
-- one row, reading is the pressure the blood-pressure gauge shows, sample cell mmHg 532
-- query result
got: mmHg 2
